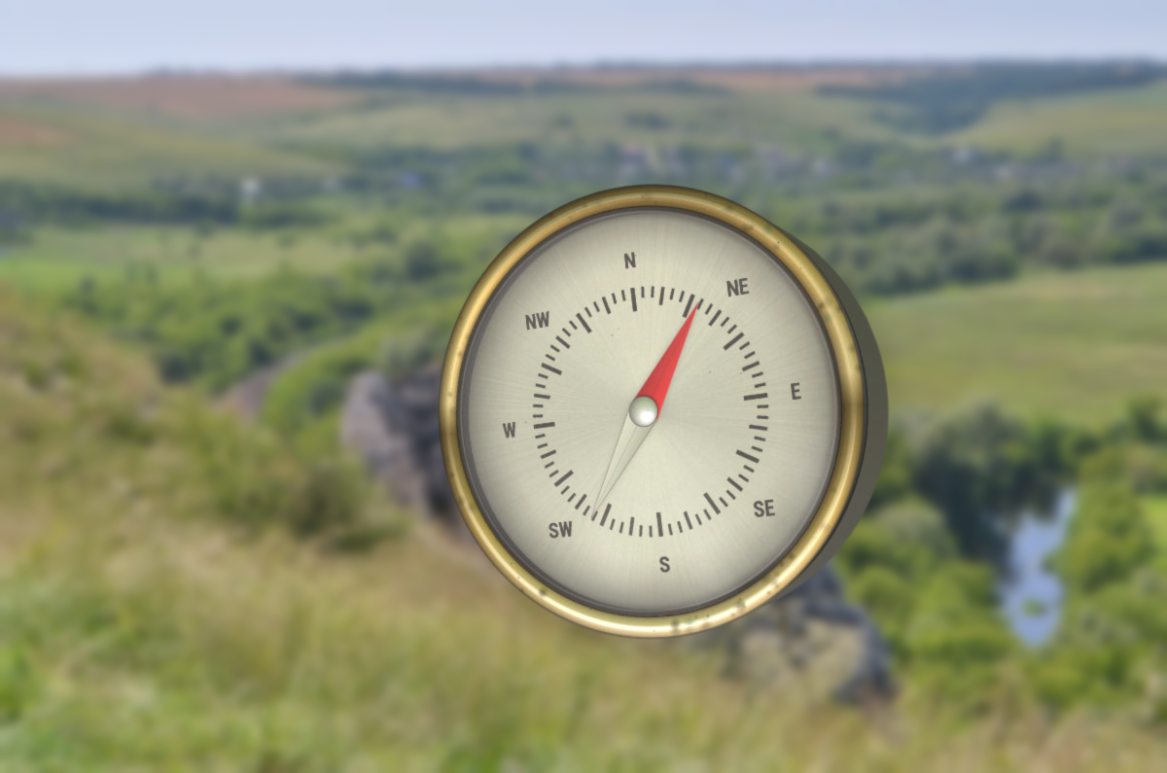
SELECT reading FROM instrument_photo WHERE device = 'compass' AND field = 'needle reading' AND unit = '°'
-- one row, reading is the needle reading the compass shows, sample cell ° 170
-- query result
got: ° 35
